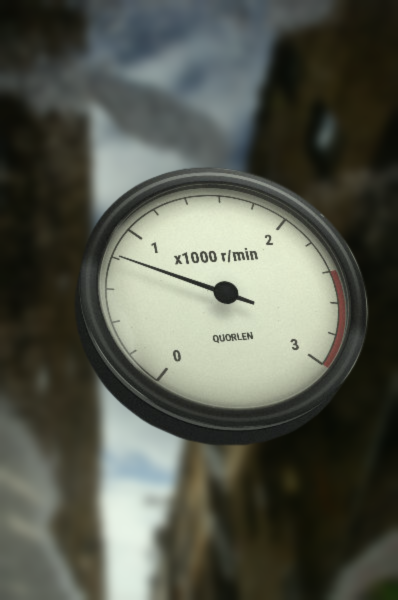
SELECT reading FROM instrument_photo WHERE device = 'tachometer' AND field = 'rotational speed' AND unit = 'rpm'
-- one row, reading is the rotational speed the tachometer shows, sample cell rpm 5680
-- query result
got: rpm 800
